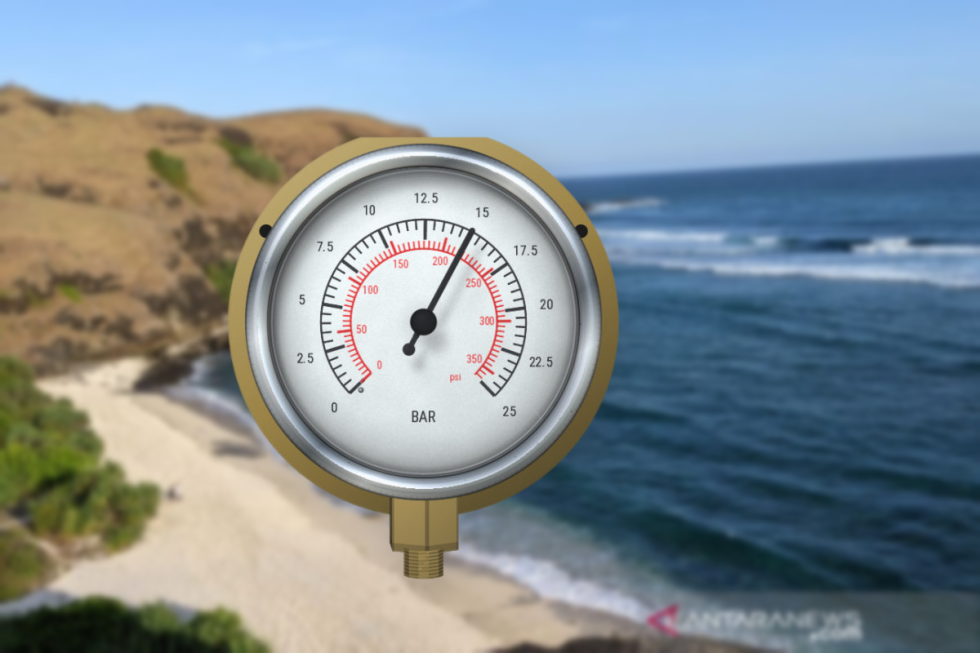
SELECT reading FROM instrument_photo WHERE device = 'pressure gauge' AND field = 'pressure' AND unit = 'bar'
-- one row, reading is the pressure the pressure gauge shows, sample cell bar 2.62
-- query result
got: bar 15
